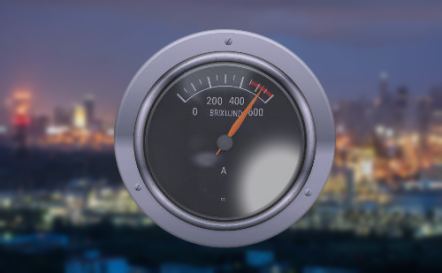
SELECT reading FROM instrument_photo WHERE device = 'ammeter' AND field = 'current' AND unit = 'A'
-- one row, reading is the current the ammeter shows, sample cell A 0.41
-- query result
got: A 525
